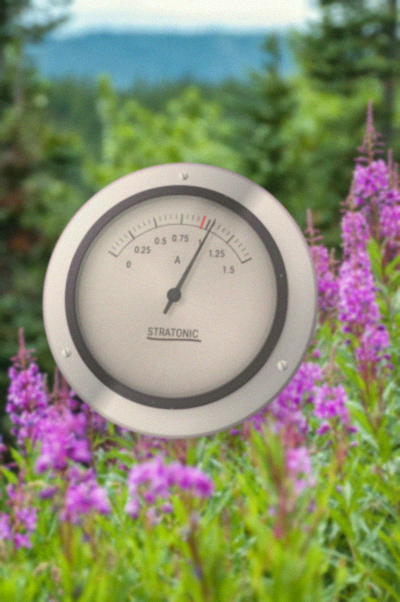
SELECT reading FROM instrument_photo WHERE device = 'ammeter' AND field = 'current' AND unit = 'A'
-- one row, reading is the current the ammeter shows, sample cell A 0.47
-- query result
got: A 1.05
